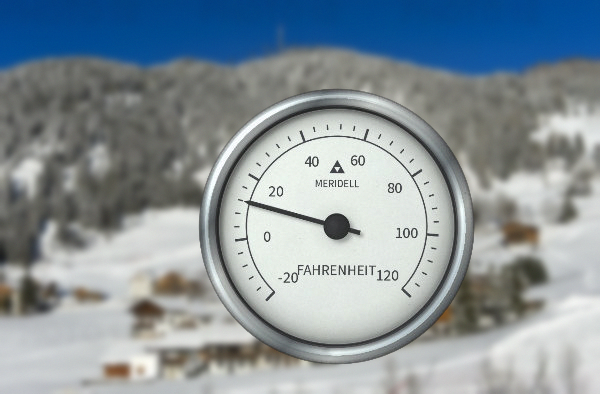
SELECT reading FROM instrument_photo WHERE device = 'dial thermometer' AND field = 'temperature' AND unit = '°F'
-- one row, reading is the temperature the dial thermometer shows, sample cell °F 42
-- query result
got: °F 12
